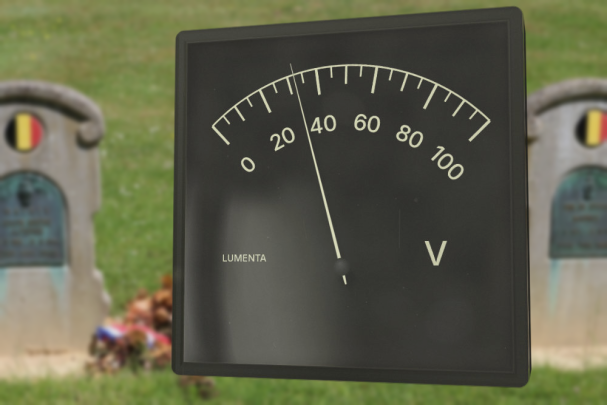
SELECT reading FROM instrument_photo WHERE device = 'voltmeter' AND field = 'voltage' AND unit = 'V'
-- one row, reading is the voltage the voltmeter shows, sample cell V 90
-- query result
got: V 32.5
